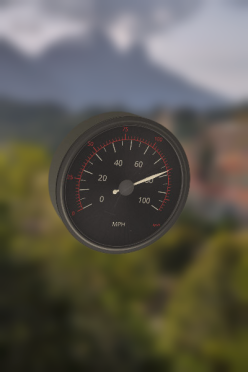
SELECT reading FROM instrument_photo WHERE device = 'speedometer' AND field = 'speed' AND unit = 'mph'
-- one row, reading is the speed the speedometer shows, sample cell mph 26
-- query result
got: mph 77.5
